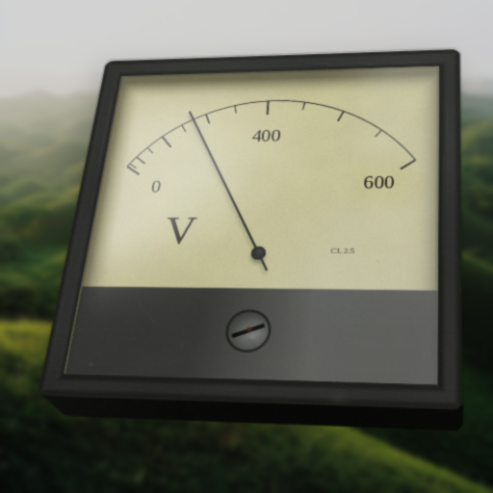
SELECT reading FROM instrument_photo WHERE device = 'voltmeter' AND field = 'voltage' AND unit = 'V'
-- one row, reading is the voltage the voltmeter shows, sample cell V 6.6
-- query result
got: V 275
